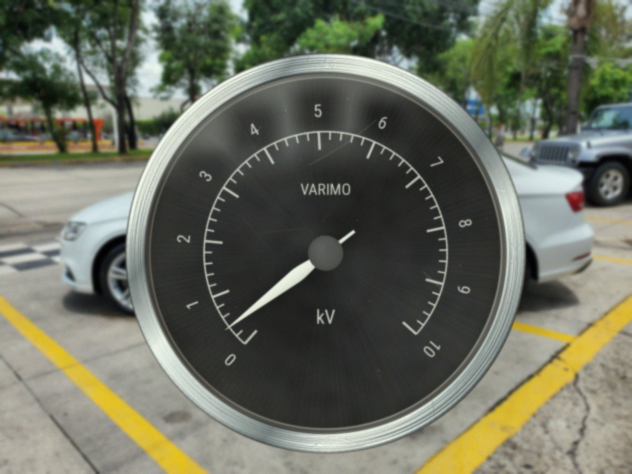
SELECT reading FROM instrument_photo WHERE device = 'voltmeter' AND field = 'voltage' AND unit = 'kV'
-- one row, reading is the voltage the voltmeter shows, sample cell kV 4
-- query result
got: kV 0.4
